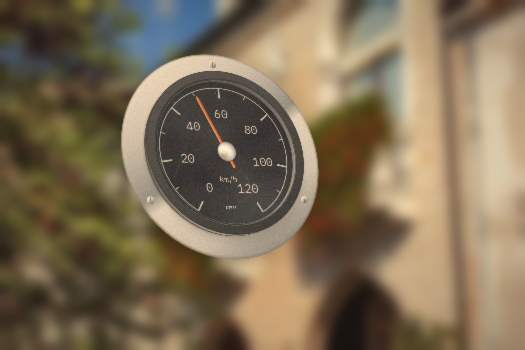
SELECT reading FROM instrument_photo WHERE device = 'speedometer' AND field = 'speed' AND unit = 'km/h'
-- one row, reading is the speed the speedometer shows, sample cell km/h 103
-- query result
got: km/h 50
